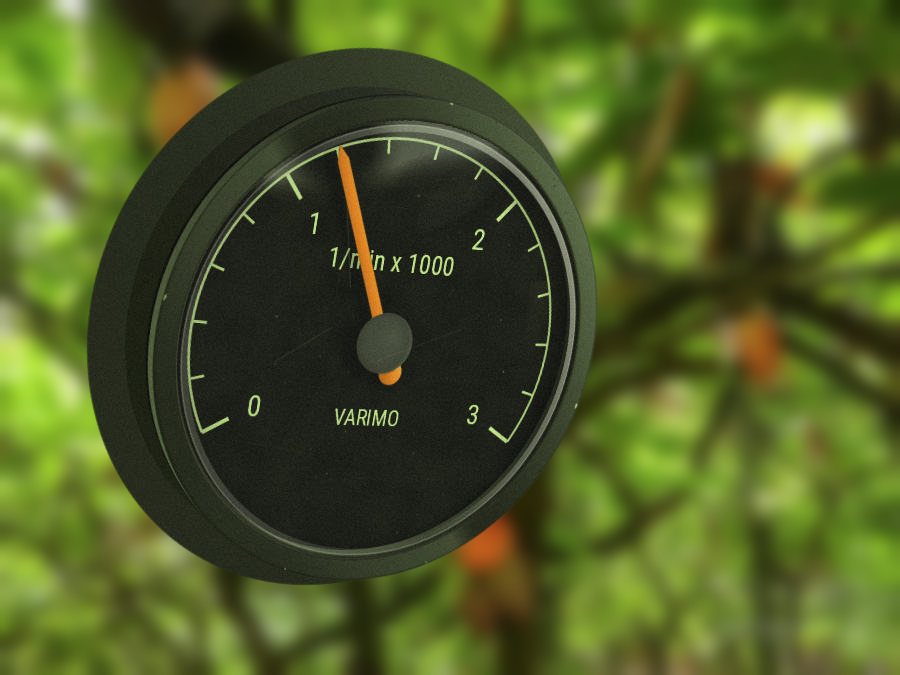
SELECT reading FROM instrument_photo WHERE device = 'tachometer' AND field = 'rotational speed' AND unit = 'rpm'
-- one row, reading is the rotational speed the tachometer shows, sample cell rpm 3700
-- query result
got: rpm 1200
